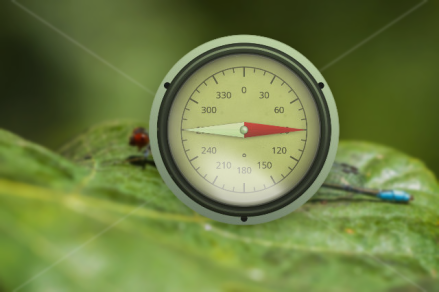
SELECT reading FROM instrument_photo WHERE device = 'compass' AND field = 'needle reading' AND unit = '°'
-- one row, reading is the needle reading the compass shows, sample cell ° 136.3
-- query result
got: ° 90
